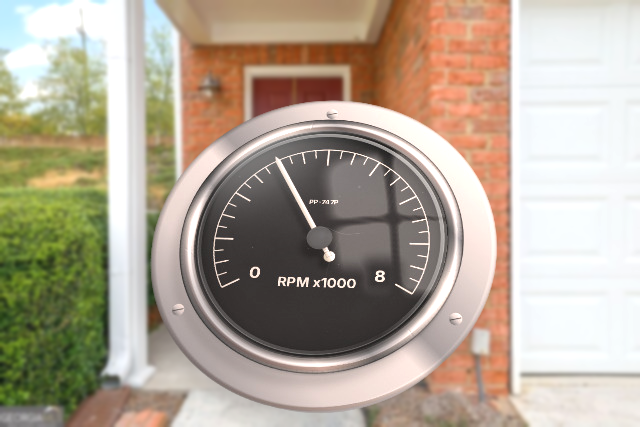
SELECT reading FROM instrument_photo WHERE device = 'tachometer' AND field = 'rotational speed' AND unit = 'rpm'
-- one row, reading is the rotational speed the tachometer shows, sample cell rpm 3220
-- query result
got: rpm 3000
